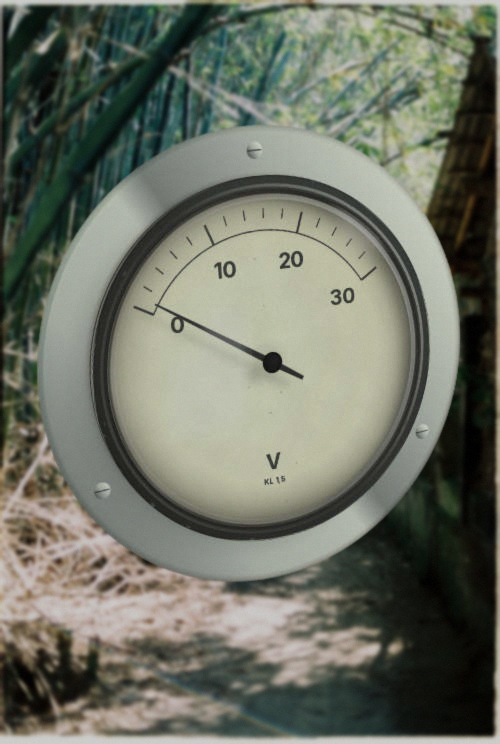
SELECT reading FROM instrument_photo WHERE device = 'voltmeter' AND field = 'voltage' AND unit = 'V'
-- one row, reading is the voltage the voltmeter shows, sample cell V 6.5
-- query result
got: V 1
